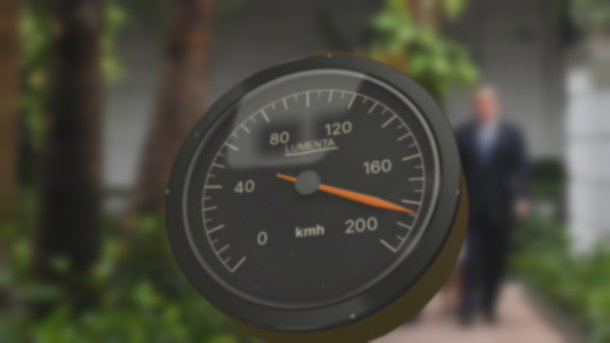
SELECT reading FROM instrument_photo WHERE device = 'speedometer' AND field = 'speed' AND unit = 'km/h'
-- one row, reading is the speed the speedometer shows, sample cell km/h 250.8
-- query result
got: km/h 185
